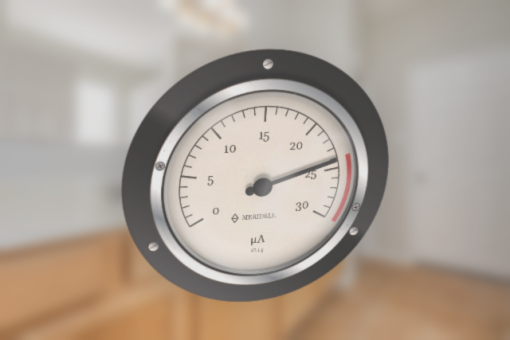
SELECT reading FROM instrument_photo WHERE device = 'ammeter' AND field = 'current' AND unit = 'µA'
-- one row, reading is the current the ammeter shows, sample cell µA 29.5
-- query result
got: µA 24
